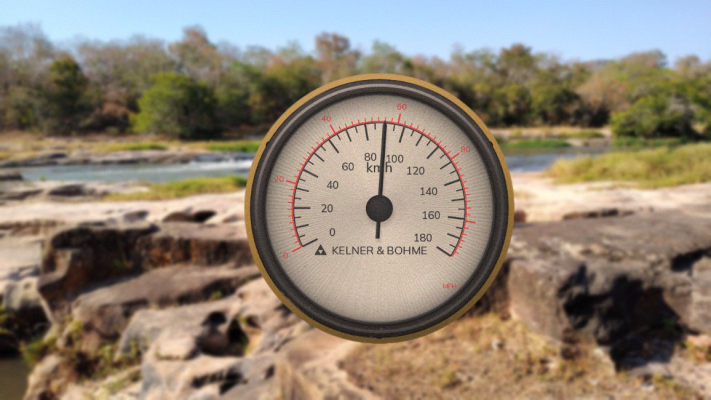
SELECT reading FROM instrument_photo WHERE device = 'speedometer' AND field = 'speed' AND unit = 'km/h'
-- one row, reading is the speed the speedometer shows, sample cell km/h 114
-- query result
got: km/h 90
